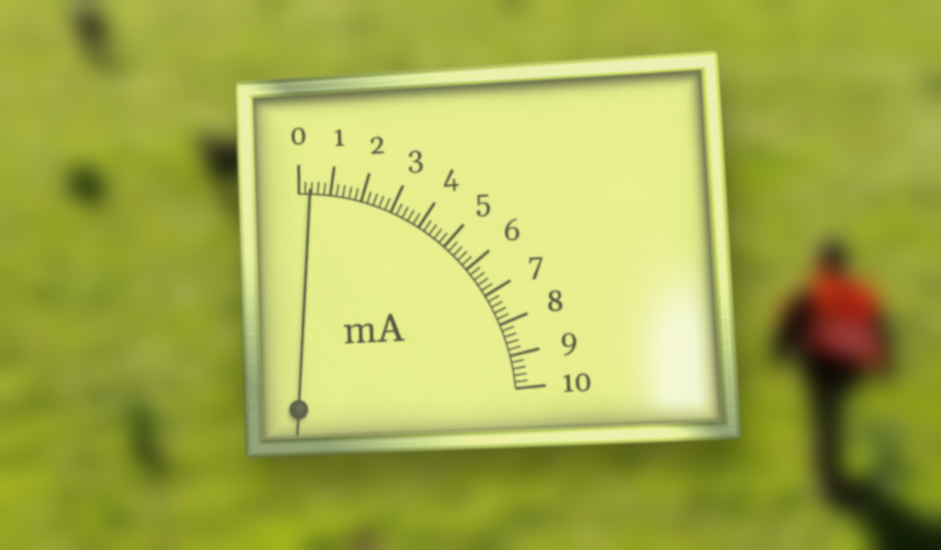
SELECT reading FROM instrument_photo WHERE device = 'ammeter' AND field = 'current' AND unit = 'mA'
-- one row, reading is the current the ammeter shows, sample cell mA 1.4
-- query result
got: mA 0.4
